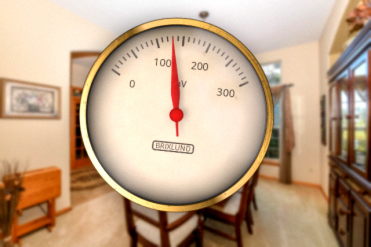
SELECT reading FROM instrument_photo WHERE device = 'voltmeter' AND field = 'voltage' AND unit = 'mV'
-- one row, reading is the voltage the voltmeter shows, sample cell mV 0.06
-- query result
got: mV 130
